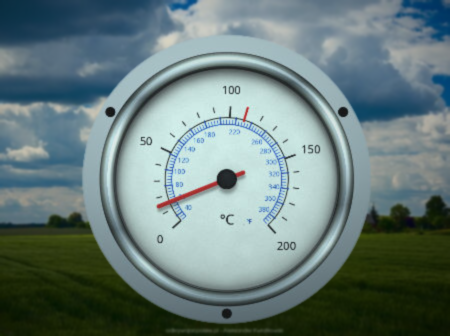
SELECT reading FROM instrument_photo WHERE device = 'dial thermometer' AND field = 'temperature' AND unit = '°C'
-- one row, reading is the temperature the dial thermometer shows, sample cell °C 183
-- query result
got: °C 15
